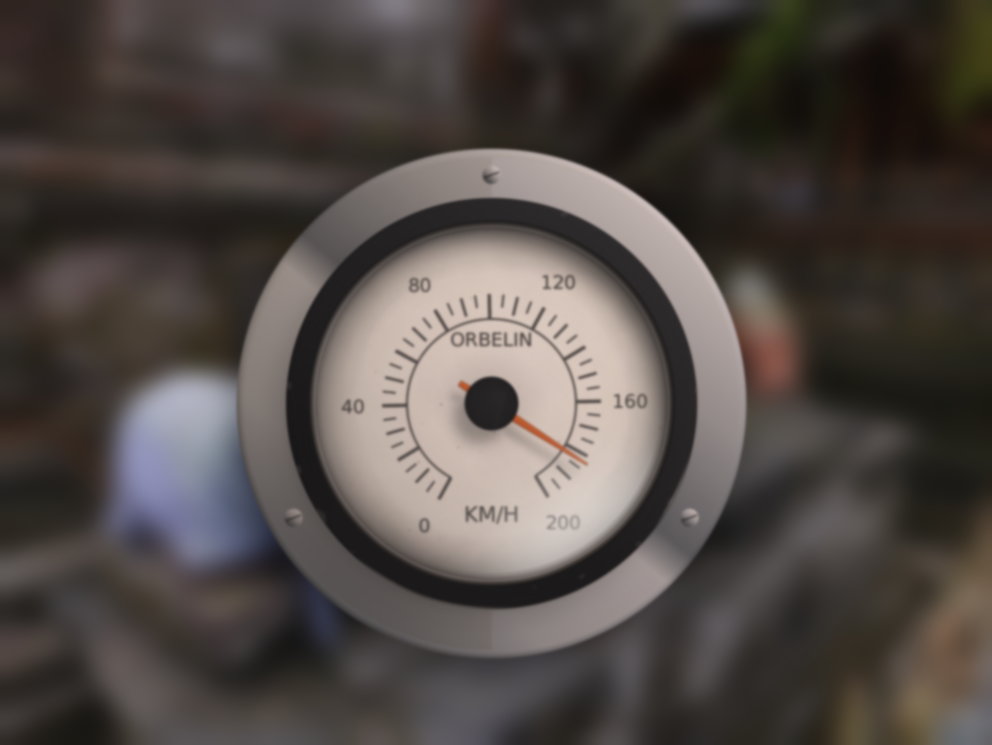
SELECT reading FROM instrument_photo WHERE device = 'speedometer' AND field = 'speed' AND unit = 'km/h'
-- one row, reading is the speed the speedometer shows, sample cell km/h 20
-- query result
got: km/h 182.5
